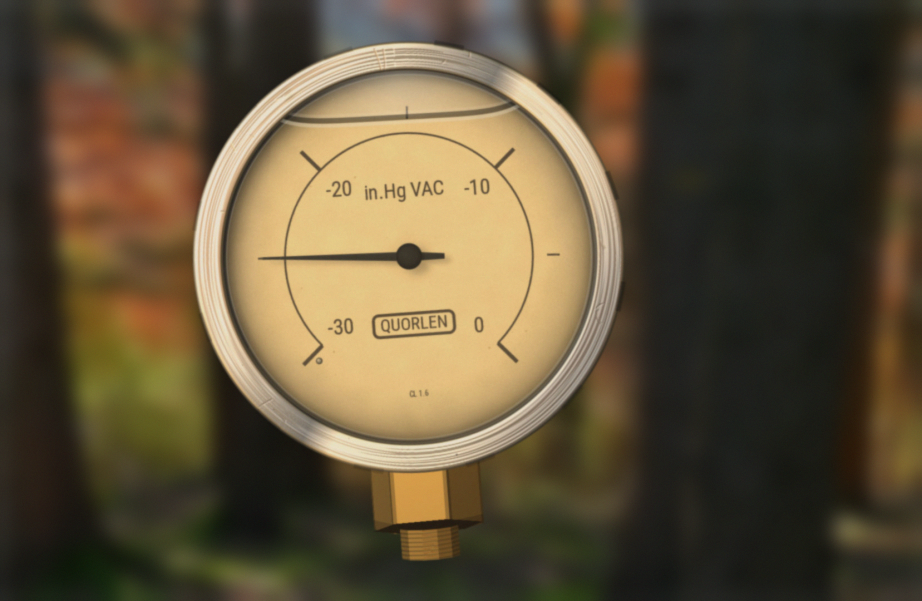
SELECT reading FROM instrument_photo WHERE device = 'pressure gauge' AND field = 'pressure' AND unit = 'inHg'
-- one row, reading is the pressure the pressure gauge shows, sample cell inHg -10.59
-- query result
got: inHg -25
